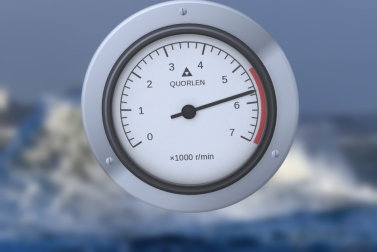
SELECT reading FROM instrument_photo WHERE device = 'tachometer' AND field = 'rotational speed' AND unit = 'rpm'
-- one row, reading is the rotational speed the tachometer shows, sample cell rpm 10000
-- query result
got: rpm 5700
